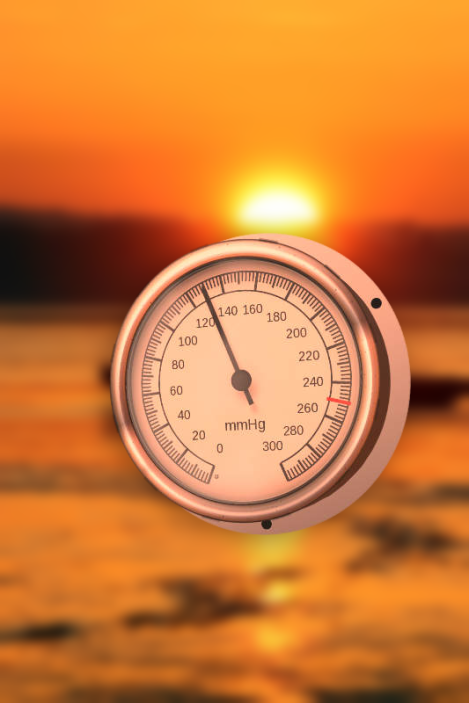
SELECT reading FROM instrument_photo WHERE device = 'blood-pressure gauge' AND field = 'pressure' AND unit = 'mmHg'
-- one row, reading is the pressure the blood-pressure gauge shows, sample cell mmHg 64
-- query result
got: mmHg 130
